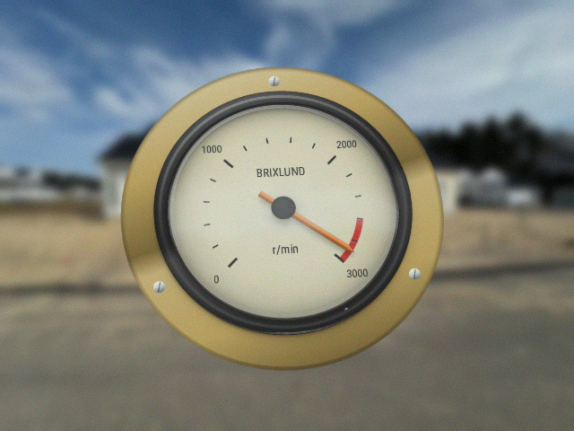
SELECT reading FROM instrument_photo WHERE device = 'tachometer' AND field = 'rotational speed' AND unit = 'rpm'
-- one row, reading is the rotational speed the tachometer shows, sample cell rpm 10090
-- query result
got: rpm 2900
